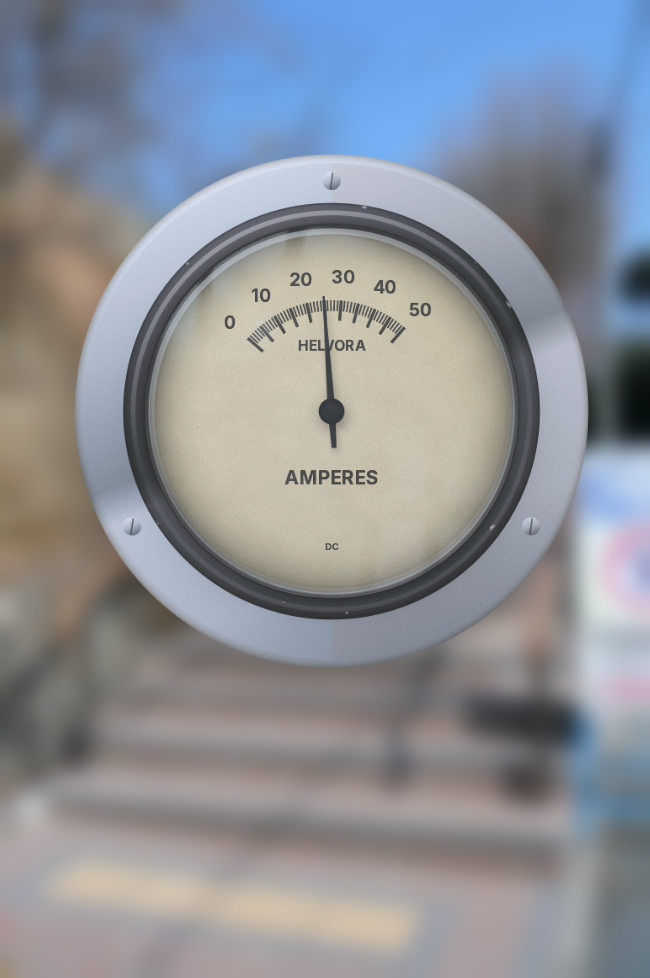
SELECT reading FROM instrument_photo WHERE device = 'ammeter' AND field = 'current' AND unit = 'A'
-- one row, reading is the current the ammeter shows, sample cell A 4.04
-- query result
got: A 25
